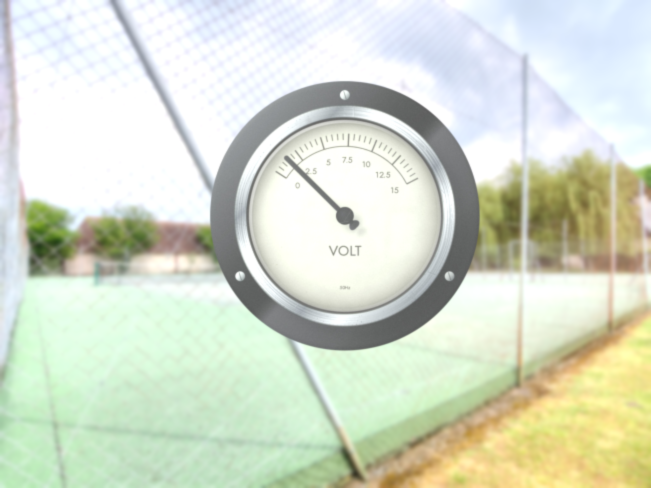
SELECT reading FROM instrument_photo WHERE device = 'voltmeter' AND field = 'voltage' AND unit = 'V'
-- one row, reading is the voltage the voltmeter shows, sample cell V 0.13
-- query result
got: V 1.5
